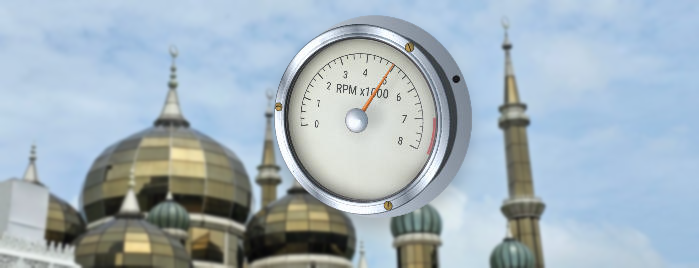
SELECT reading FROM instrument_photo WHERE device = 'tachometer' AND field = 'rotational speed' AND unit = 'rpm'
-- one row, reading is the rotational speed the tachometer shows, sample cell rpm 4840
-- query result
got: rpm 5000
